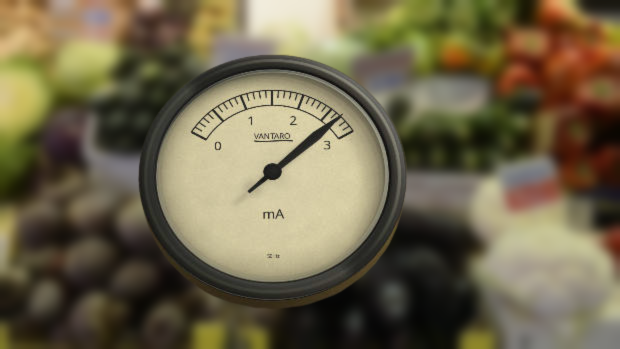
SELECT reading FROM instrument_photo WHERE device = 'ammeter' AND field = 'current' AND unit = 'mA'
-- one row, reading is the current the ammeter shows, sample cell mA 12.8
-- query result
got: mA 2.7
